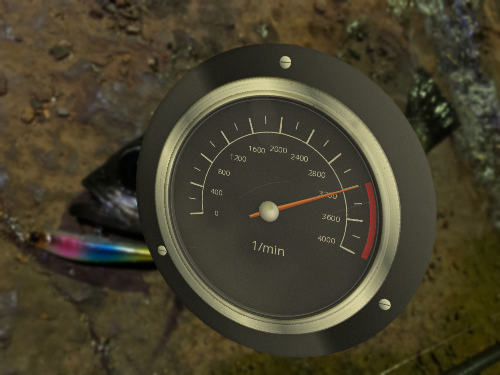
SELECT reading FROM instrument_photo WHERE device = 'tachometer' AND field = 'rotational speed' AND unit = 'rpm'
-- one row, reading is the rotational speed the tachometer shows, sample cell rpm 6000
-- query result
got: rpm 3200
